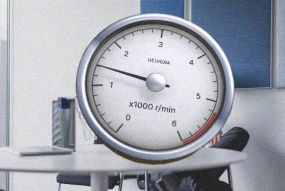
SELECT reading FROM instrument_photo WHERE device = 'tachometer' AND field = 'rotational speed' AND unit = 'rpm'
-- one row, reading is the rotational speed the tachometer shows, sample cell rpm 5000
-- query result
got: rpm 1400
